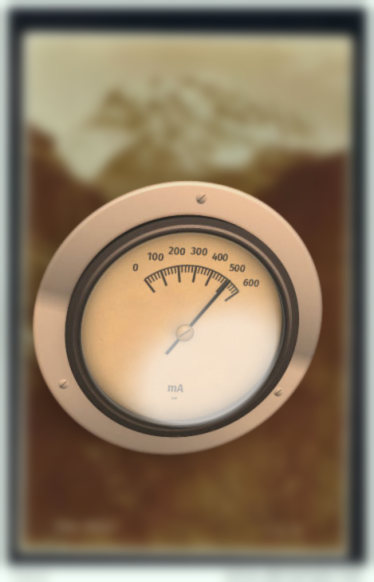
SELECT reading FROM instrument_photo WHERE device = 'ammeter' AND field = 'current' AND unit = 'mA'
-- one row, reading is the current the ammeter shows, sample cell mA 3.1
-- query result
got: mA 500
